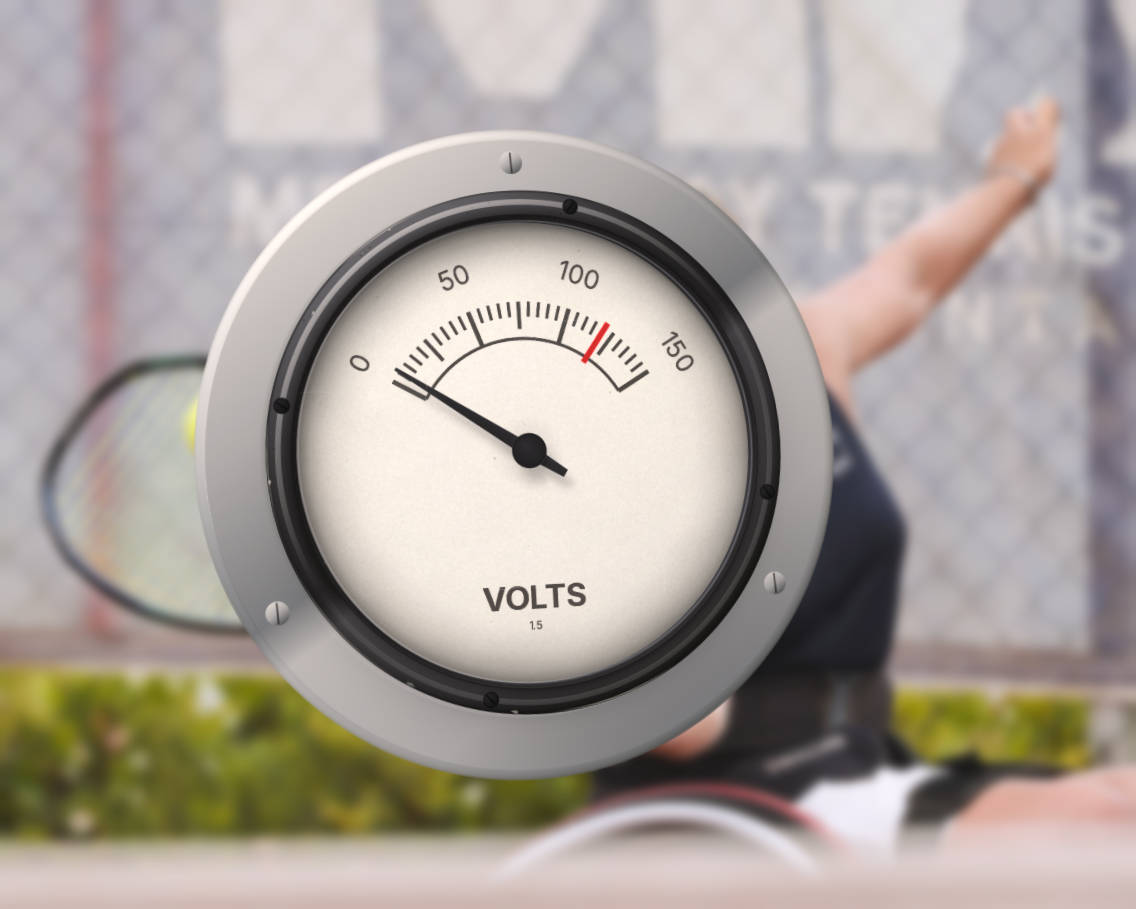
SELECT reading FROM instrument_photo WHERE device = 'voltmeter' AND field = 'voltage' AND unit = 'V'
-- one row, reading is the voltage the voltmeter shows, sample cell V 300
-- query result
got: V 5
